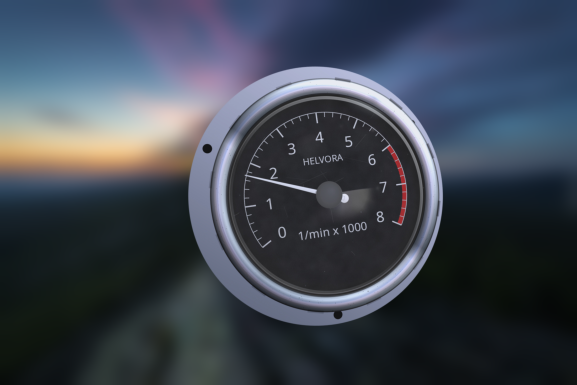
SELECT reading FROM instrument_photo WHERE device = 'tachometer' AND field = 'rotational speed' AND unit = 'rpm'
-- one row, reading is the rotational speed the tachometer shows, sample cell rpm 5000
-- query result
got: rpm 1700
